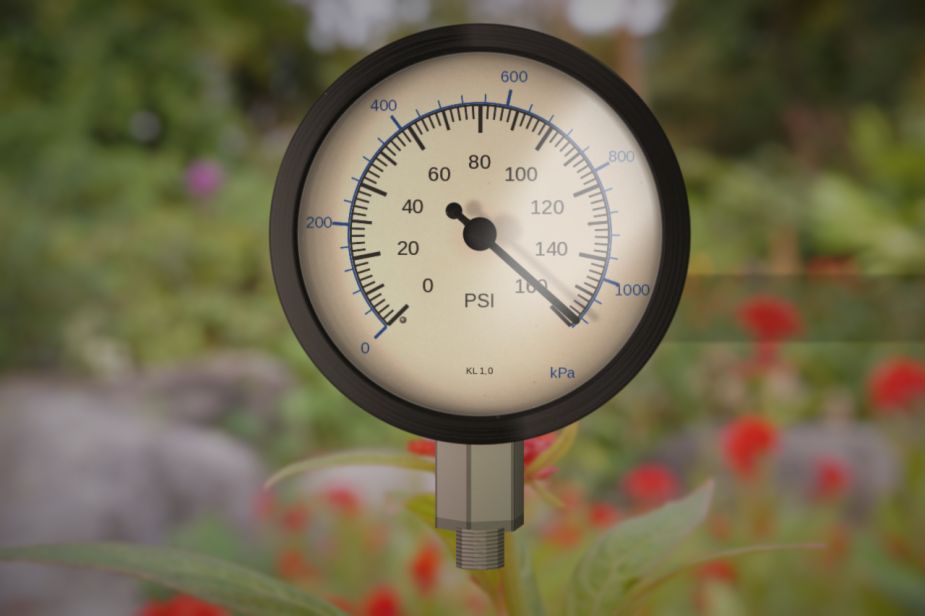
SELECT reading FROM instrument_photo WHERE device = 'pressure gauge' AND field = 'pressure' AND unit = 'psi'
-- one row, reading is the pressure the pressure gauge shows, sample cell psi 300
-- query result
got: psi 158
